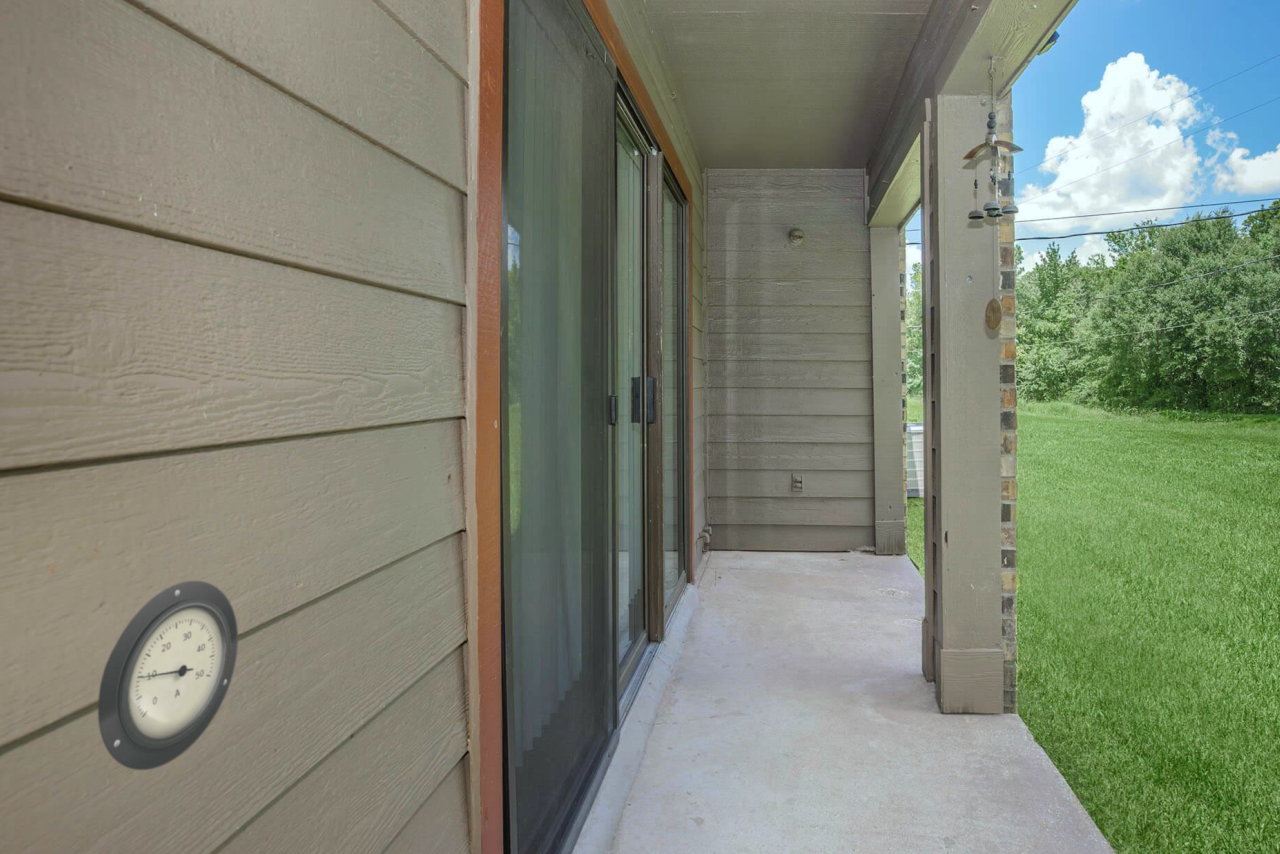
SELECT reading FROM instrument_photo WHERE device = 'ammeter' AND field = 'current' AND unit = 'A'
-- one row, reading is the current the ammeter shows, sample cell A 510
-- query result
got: A 10
